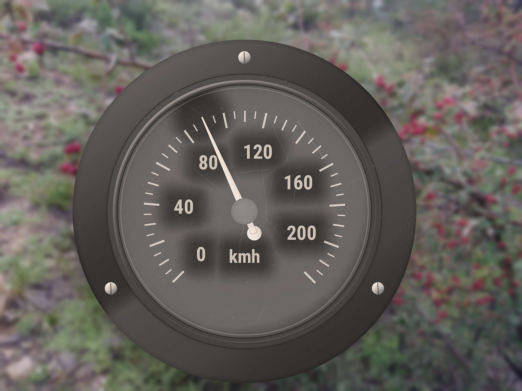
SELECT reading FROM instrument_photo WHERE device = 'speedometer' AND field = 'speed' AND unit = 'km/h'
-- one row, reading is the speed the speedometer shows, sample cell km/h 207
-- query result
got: km/h 90
